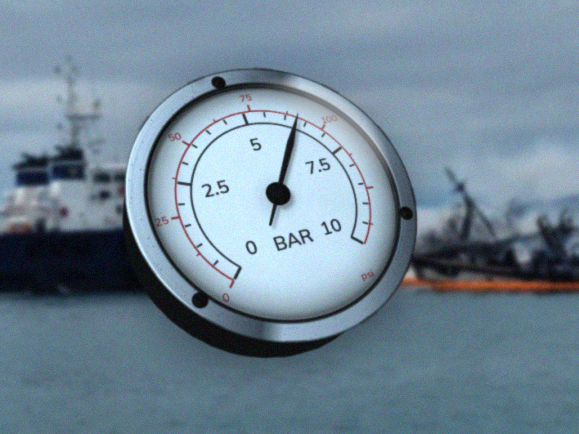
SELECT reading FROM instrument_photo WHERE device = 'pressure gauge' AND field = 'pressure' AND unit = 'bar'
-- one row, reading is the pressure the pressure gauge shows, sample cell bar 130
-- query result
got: bar 6.25
